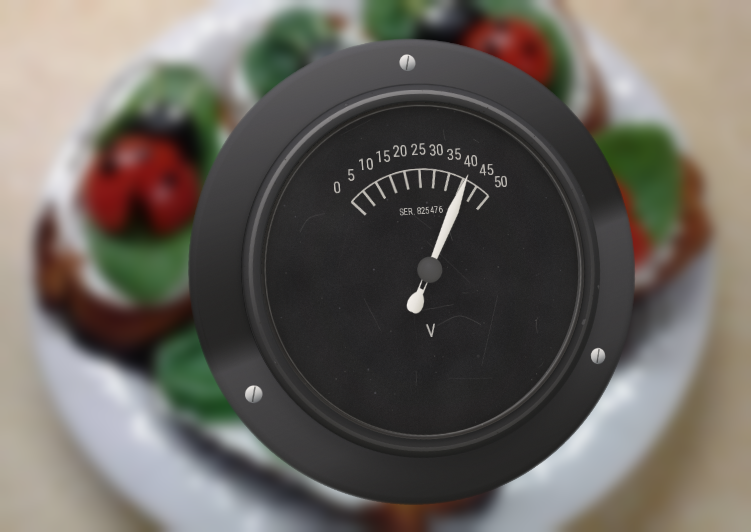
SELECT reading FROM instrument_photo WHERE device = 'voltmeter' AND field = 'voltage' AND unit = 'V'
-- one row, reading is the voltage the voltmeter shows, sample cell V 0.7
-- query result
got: V 40
